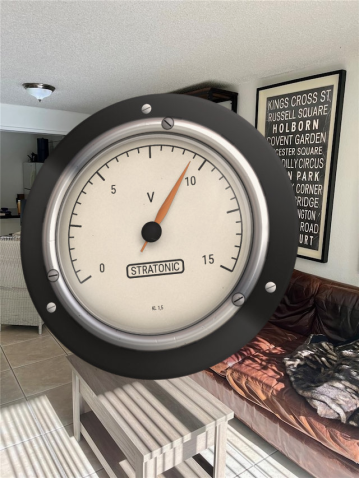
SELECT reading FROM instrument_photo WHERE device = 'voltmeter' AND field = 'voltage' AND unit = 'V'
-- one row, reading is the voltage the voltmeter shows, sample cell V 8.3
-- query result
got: V 9.5
